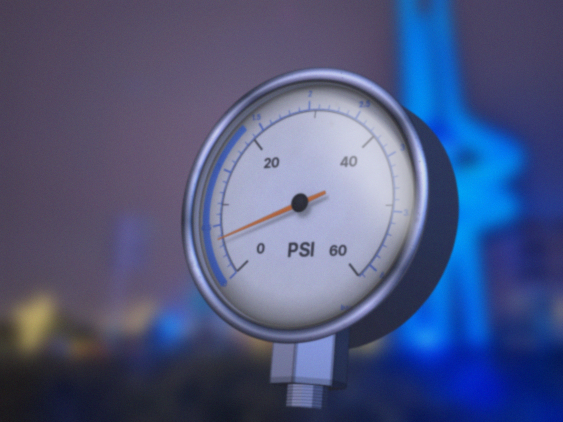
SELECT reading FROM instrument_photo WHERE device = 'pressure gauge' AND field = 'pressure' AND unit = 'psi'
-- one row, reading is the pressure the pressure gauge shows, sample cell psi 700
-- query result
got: psi 5
